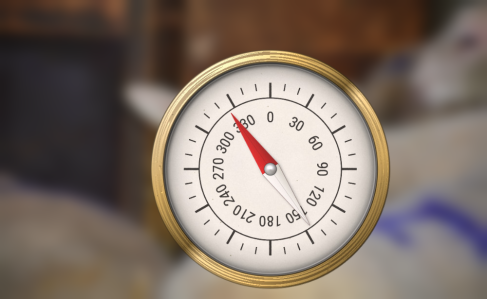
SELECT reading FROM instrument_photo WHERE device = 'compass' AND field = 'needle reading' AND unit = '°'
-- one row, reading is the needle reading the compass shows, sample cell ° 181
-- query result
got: ° 325
